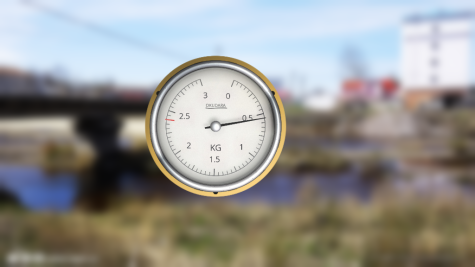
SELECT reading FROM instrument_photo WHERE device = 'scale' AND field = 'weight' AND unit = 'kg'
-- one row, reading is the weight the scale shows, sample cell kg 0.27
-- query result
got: kg 0.55
